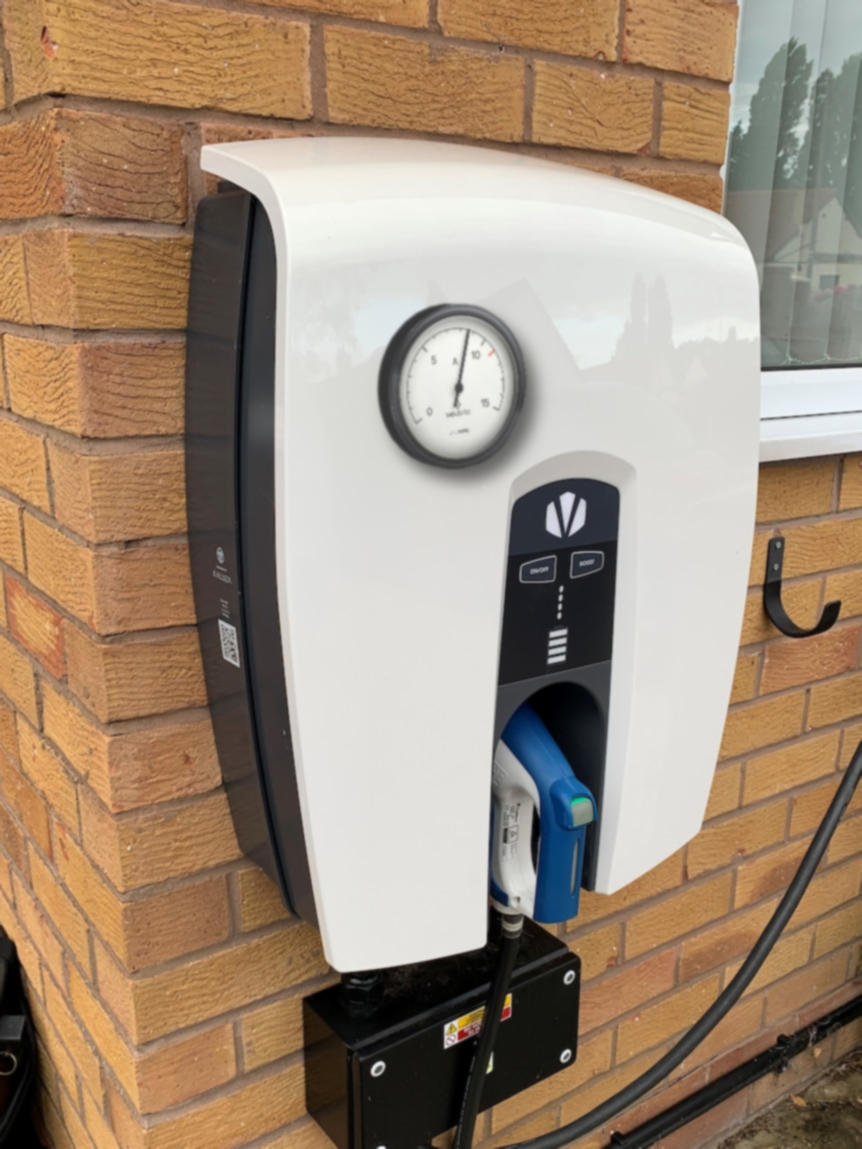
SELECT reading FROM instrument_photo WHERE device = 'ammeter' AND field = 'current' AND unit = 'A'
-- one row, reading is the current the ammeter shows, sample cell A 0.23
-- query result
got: A 8.5
